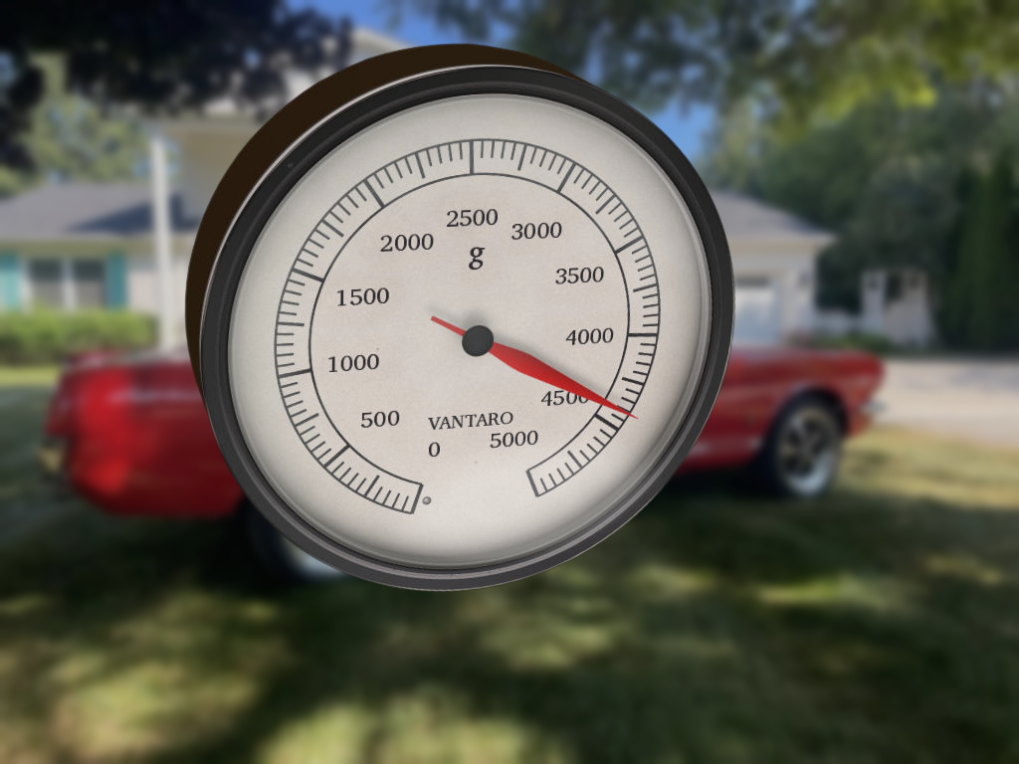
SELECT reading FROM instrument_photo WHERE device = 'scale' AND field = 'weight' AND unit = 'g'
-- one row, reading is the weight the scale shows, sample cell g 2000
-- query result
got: g 4400
